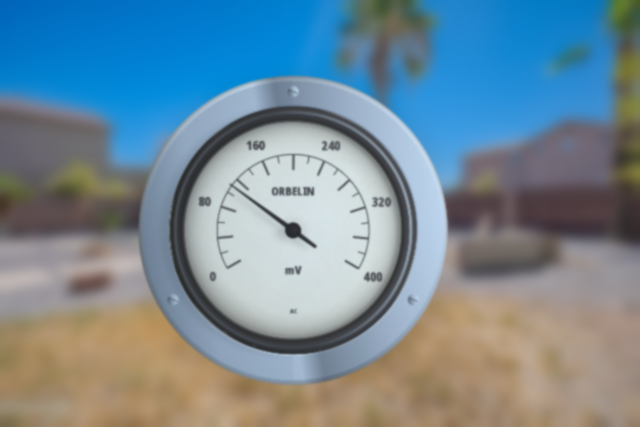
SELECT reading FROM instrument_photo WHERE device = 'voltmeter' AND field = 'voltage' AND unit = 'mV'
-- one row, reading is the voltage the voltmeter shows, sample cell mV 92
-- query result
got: mV 110
